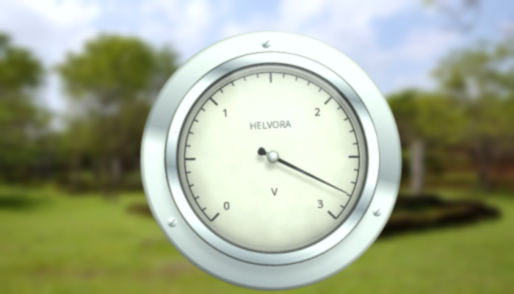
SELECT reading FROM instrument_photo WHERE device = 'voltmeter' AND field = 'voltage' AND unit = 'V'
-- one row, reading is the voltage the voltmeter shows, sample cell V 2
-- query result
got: V 2.8
